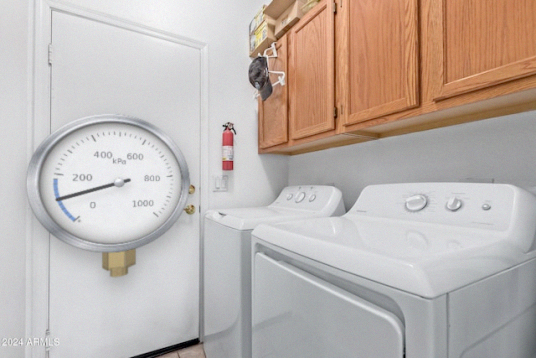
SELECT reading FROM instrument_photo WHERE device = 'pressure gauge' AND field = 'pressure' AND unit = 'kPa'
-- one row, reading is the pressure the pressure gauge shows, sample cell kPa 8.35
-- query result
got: kPa 100
